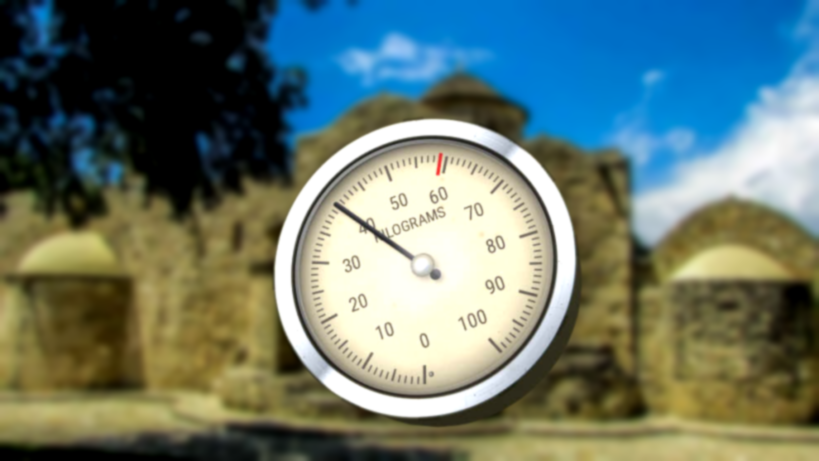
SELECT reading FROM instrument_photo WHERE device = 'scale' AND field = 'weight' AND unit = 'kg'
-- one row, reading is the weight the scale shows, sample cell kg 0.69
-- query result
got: kg 40
